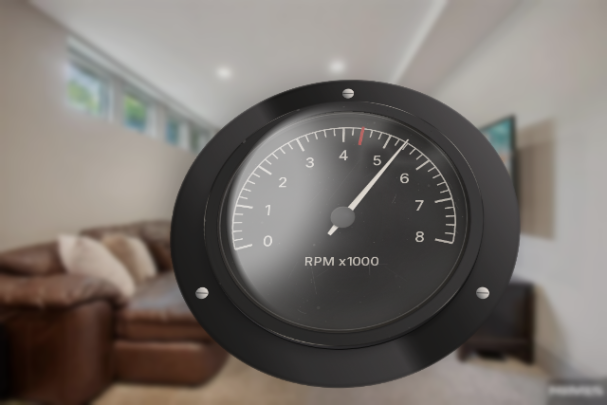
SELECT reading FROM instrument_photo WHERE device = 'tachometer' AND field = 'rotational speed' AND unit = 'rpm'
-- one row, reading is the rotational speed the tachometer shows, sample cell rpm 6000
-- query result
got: rpm 5400
